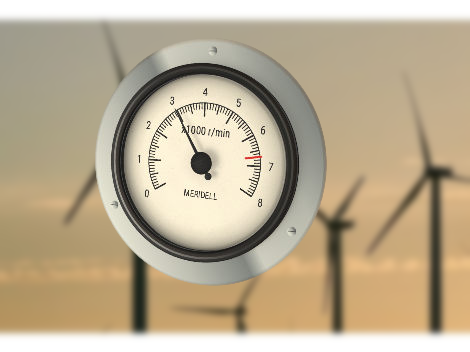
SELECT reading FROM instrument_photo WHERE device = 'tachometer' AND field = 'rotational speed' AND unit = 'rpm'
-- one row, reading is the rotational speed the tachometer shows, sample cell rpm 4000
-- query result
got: rpm 3000
